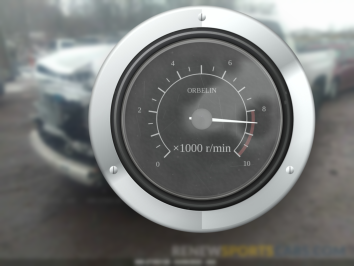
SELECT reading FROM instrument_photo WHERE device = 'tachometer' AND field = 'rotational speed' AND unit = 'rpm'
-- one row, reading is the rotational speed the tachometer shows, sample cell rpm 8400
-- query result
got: rpm 8500
